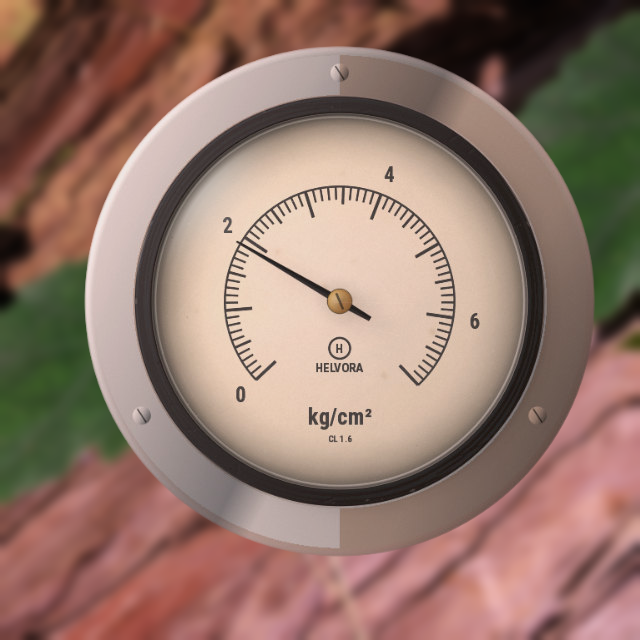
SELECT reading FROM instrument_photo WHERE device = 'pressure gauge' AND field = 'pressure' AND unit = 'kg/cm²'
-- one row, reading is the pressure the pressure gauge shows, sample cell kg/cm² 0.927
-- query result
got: kg/cm² 1.9
